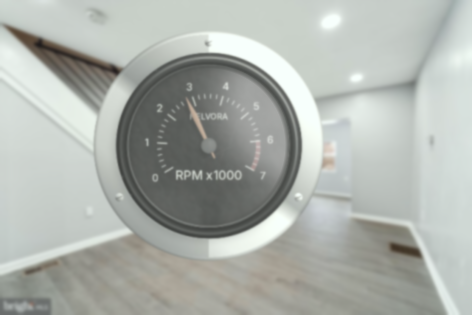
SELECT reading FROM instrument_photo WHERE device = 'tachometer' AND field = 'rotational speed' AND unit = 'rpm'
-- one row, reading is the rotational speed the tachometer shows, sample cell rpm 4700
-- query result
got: rpm 2800
